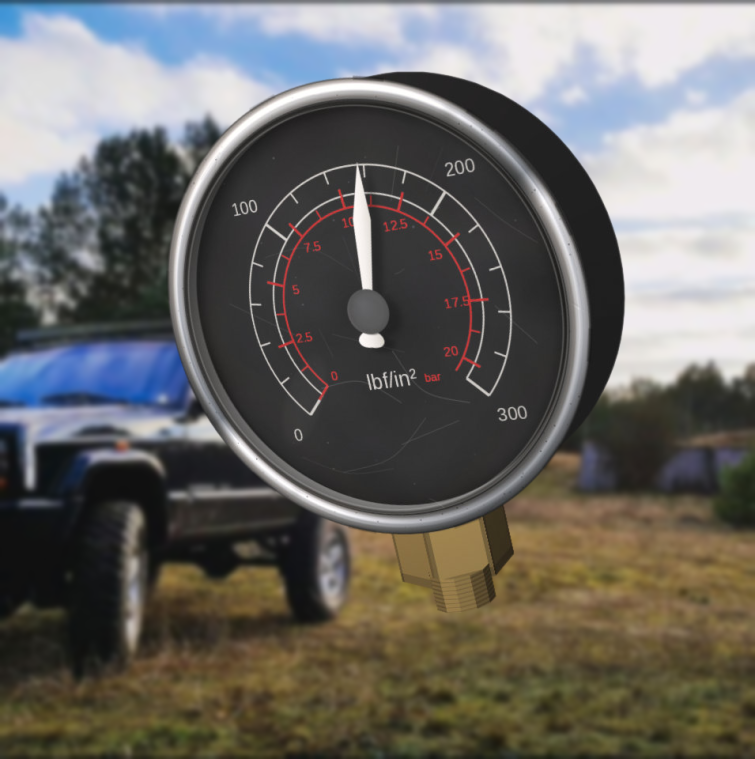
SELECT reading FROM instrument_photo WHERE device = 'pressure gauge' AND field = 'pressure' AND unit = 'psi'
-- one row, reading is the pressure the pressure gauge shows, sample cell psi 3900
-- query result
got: psi 160
